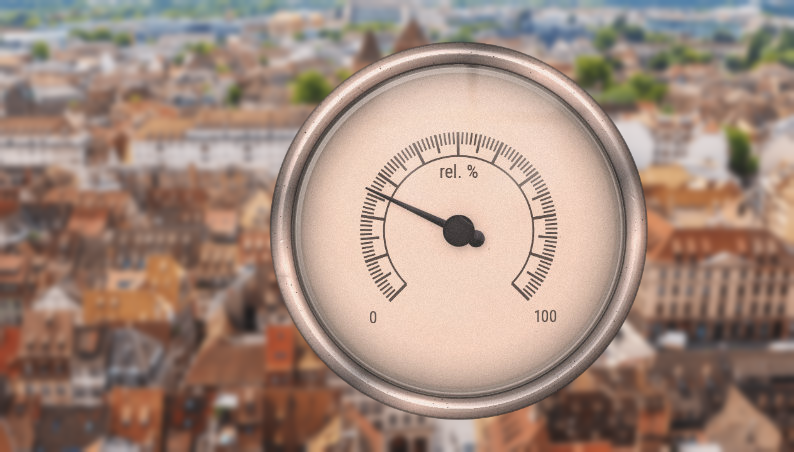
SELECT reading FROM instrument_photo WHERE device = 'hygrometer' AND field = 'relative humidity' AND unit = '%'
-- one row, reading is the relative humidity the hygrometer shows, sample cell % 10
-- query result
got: % 26
